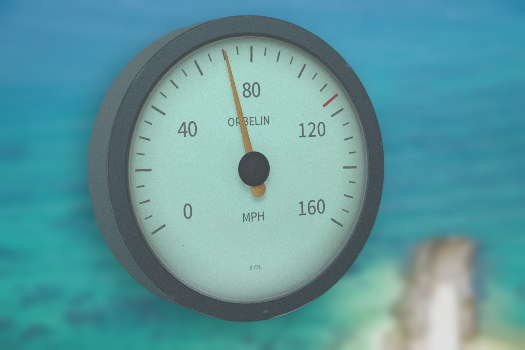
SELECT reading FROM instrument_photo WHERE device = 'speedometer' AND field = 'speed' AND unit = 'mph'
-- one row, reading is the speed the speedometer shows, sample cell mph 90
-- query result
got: mph 70
